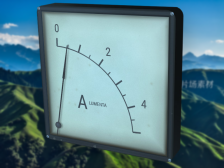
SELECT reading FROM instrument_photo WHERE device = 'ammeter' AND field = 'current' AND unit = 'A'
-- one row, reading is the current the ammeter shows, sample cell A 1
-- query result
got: A 0.5
